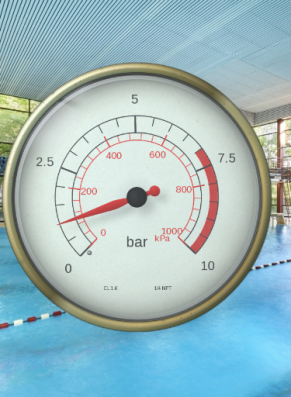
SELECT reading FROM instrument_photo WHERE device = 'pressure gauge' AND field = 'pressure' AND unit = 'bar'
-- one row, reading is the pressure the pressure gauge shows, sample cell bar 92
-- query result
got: bar 1
